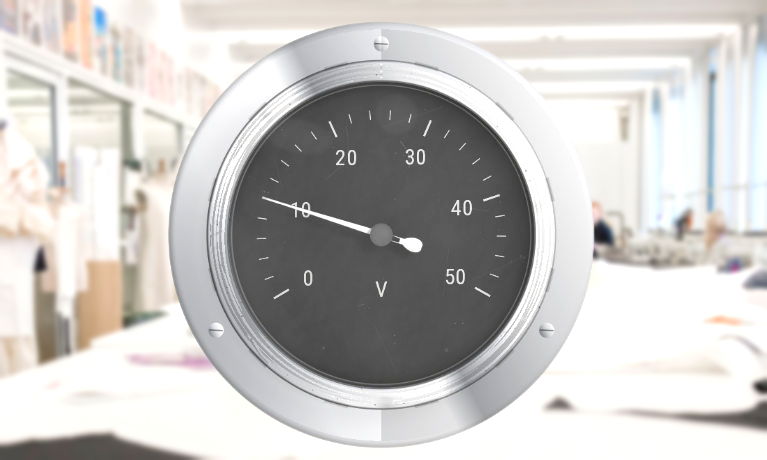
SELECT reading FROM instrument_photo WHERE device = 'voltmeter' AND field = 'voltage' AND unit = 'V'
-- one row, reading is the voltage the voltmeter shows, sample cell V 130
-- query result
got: V 10
